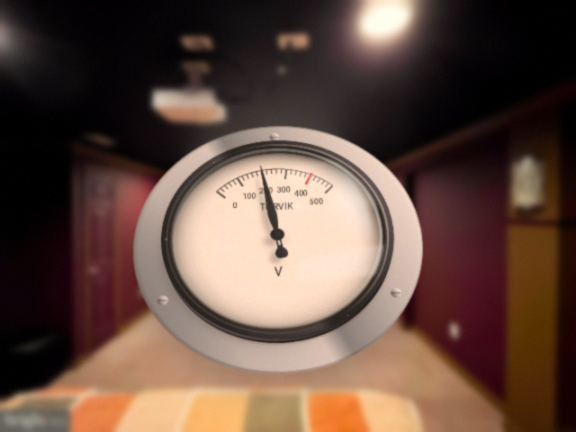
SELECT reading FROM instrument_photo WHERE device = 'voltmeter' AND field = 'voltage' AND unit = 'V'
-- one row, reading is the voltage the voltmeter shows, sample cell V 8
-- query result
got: V 200
